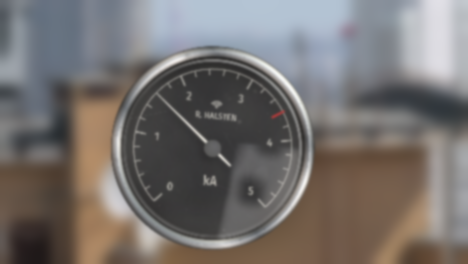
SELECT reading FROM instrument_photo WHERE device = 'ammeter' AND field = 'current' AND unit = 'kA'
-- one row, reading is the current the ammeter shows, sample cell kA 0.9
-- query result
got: kA 1.6
